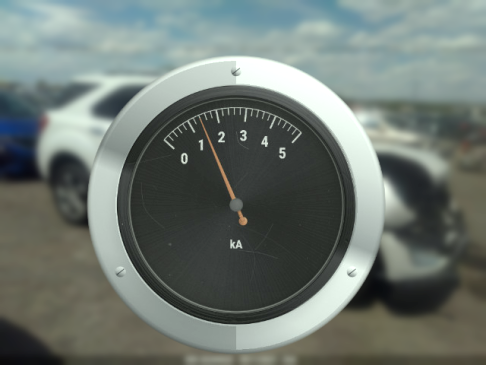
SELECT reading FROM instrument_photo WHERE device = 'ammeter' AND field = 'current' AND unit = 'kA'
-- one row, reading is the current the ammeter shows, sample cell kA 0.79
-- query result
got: kA 1.4
